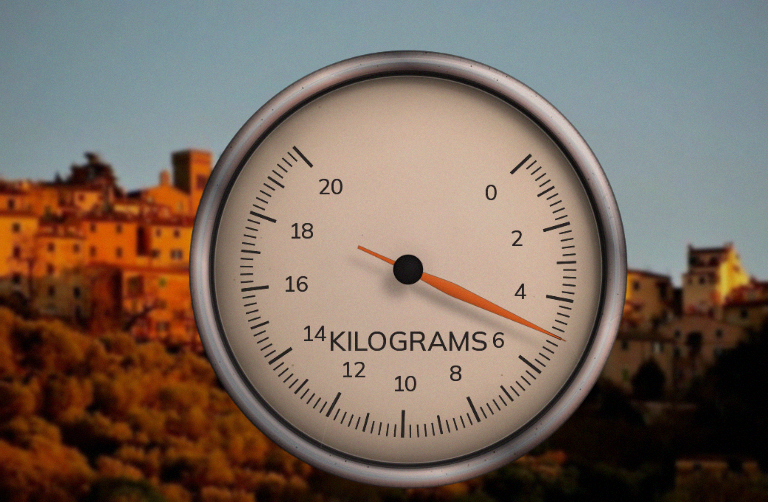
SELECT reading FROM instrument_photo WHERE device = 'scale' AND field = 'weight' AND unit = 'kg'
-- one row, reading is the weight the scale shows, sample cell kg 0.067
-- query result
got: kg 5
